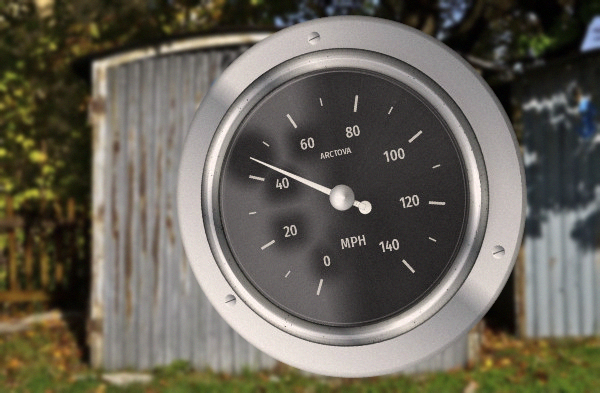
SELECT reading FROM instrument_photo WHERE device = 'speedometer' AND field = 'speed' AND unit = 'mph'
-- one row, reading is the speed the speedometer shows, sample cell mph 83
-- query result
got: mph 45
